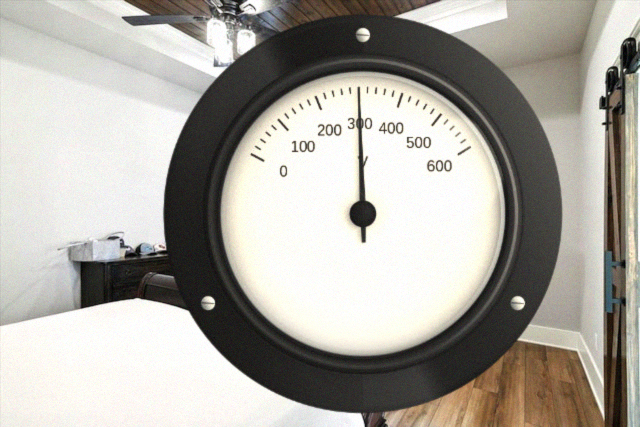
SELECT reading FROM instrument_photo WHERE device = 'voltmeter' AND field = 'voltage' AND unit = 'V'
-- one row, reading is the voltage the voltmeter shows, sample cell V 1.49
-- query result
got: V 300
